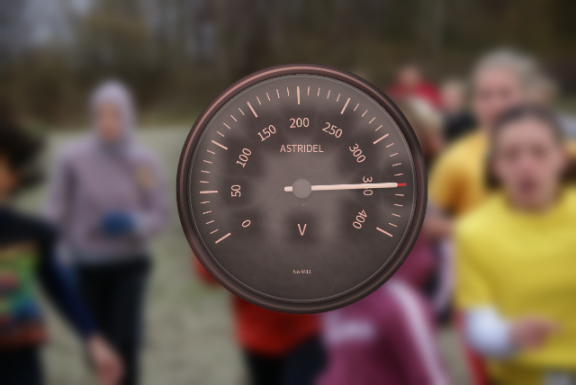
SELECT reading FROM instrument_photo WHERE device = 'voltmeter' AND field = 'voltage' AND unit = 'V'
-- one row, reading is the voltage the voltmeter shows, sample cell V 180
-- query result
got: V 350
